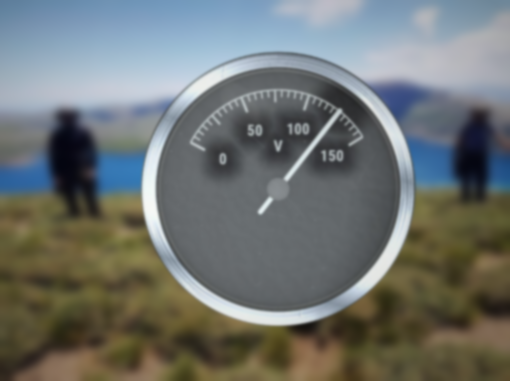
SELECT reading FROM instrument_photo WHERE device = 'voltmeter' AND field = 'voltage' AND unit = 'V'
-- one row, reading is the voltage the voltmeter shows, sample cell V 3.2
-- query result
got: V 125
